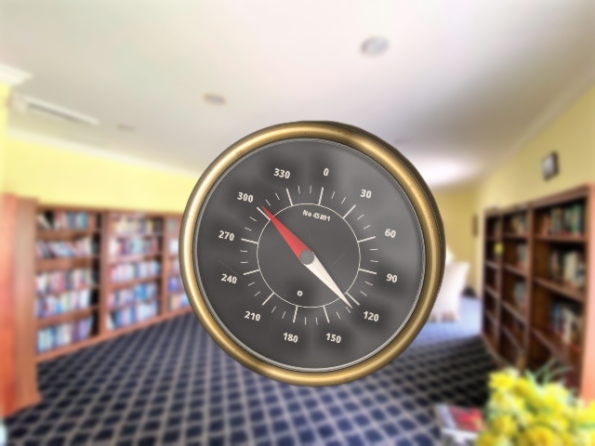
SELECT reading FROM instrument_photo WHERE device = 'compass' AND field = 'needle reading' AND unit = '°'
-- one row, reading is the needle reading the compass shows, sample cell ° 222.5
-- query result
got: ° 305
